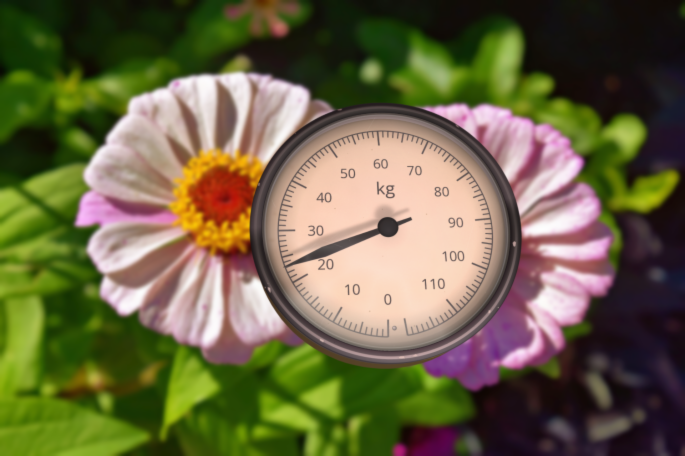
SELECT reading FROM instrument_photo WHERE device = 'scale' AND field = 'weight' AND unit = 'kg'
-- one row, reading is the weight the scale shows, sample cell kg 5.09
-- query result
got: kg 23
